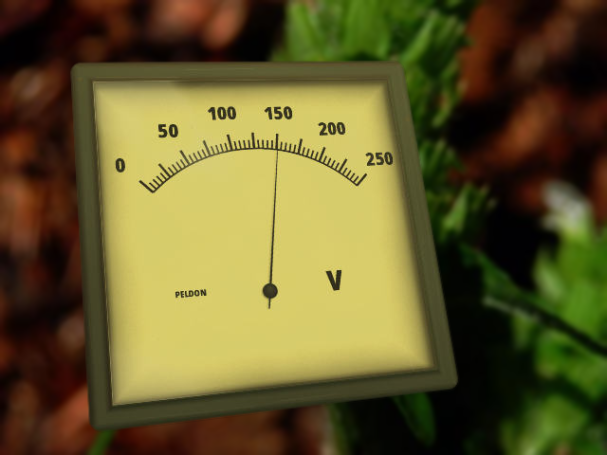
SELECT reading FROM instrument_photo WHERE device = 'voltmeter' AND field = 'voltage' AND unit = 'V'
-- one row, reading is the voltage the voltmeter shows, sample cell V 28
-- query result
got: V 150
